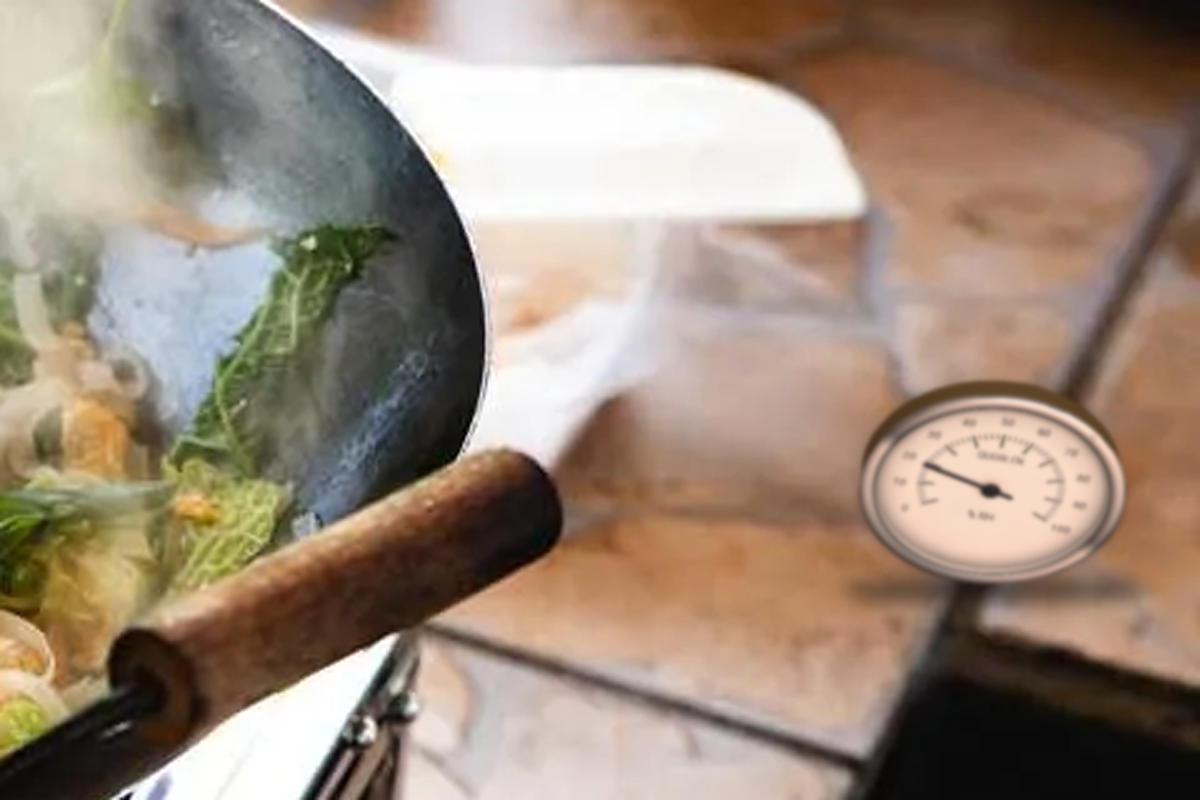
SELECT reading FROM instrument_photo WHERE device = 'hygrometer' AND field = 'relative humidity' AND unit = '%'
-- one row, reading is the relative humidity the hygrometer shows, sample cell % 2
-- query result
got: % 20
